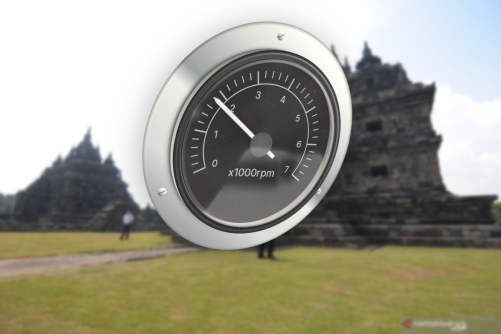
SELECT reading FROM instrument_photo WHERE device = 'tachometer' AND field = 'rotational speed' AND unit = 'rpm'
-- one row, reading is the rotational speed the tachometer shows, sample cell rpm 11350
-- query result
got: rpm 1800
